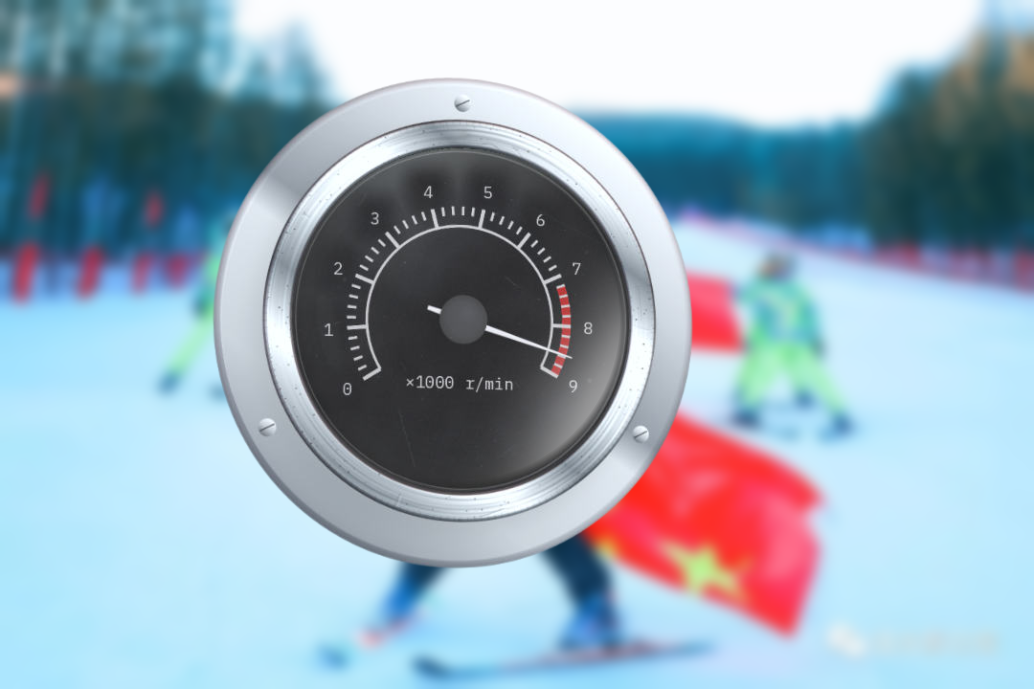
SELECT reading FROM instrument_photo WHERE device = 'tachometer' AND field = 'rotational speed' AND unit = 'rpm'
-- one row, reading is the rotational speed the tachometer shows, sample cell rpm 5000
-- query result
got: rpm 8600
